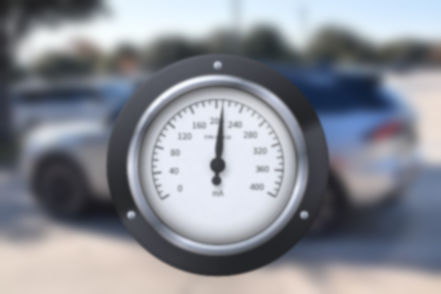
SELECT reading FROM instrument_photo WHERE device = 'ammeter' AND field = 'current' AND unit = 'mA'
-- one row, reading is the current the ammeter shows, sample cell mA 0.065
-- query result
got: mA 210
